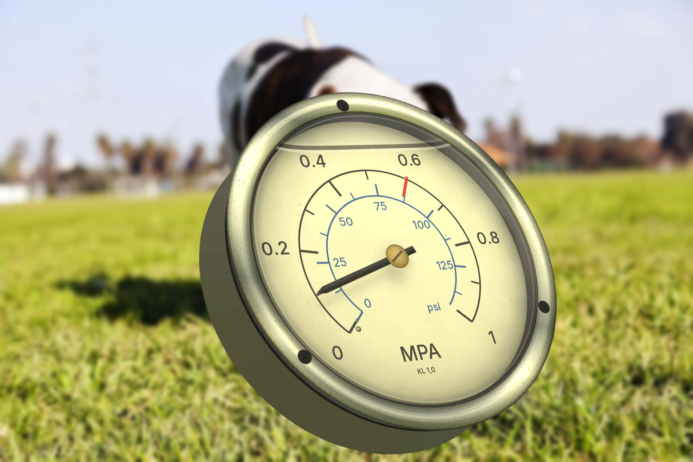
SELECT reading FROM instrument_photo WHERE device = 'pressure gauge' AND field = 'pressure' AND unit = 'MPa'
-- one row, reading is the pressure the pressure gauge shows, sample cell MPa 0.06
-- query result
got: MPa 0.1
